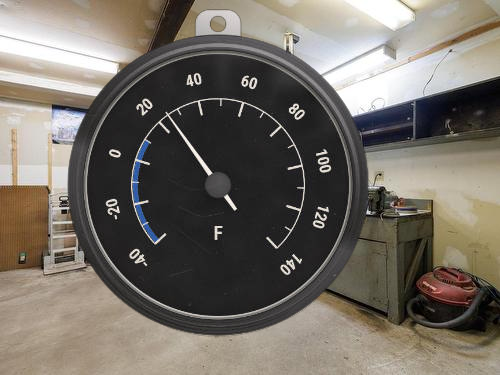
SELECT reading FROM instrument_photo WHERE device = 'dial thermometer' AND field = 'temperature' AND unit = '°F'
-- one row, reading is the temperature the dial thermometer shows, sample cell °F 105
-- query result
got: °F 25
